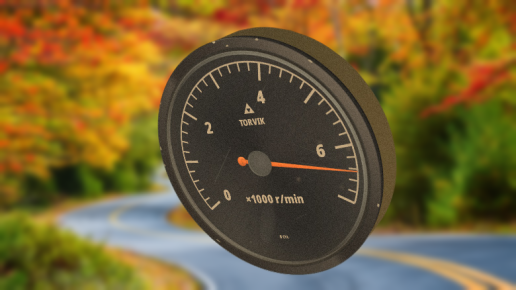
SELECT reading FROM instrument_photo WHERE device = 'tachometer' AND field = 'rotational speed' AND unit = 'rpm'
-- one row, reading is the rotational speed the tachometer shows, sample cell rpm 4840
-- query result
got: rpm 6400
